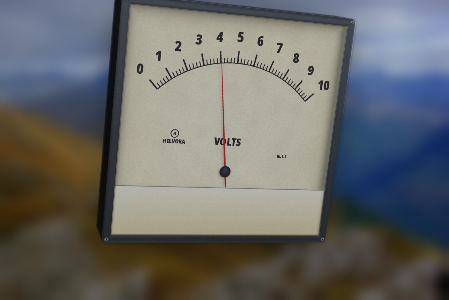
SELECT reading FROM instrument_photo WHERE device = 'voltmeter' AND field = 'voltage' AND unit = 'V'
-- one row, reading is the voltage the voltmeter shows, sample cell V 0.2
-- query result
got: V 4
